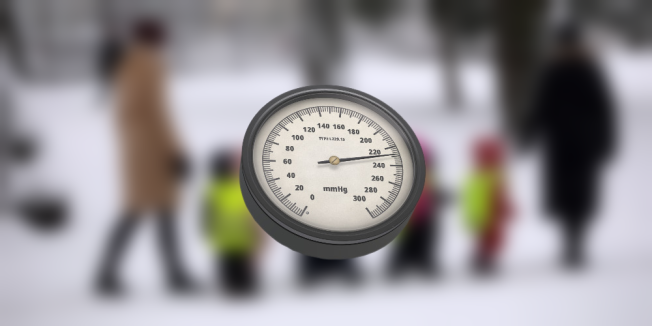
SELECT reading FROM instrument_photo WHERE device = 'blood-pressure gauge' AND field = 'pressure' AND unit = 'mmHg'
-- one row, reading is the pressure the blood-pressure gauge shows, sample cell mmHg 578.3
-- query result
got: mmHg 230
